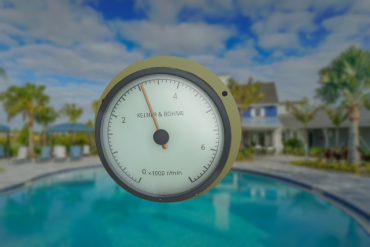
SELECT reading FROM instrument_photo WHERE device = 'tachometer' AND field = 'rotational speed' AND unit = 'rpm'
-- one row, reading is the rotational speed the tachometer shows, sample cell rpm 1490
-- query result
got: rpm 3100
